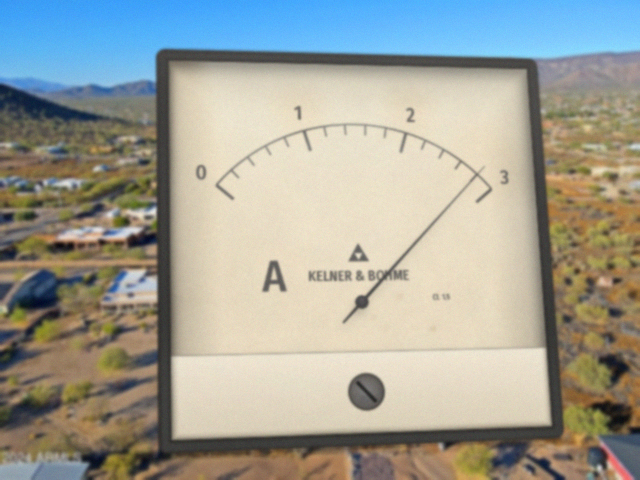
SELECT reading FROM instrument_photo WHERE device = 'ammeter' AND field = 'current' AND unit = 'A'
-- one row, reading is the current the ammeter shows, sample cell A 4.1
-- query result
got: A 2.8
